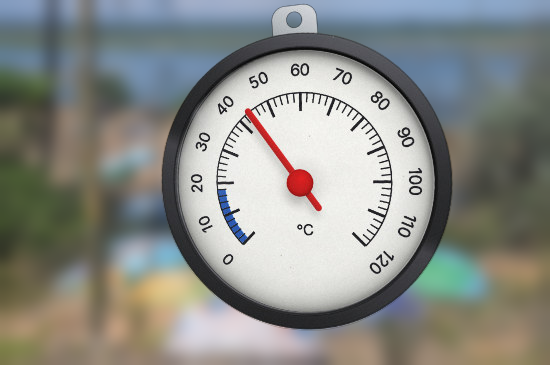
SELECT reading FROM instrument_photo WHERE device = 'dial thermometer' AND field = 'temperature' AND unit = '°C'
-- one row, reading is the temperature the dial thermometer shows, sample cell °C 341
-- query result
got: °C 44
